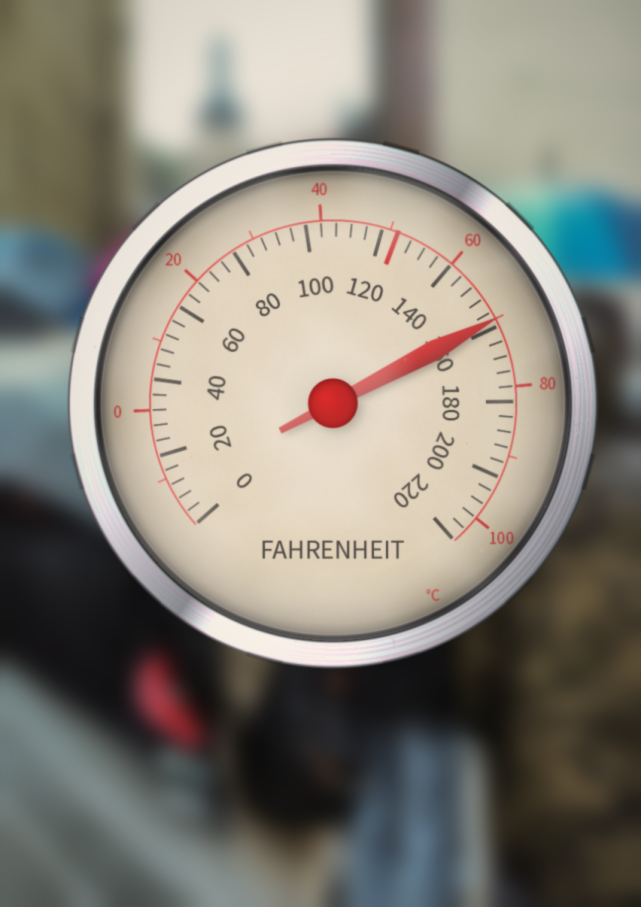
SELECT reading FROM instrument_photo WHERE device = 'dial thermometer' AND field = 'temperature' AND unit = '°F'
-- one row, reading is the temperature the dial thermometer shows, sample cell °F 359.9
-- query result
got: °F 158
